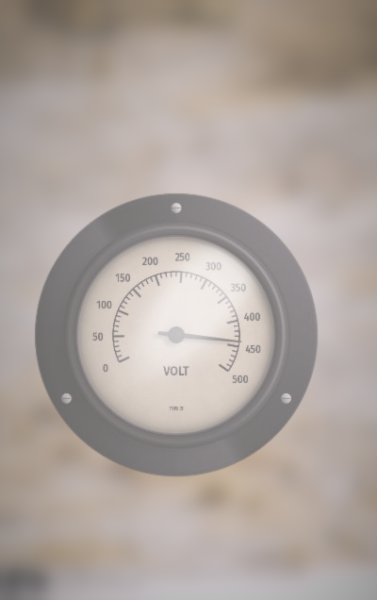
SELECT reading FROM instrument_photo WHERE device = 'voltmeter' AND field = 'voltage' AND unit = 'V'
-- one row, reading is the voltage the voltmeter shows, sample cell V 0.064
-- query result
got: V 440
